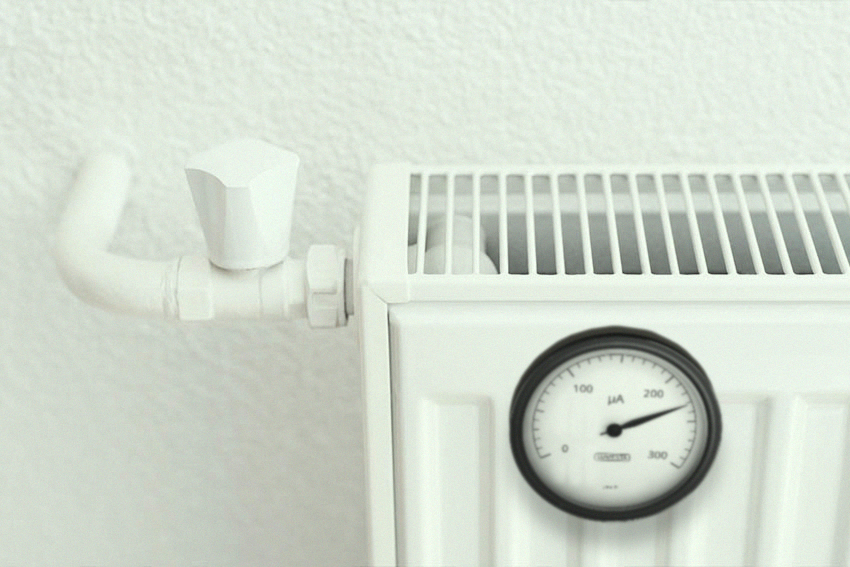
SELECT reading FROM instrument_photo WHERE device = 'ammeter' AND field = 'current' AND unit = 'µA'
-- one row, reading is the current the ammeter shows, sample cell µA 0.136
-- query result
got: µA 230
